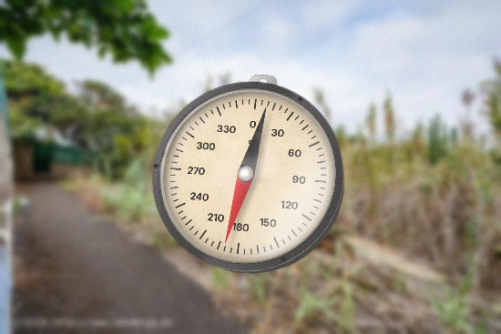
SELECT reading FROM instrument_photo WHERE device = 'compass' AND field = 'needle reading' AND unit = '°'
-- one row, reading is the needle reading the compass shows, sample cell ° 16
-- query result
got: ° 190
